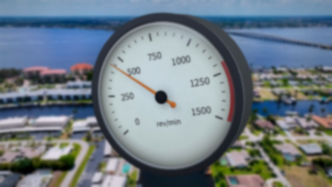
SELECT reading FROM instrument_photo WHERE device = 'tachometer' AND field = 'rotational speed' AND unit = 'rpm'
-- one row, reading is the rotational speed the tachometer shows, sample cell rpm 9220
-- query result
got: rpm 450
